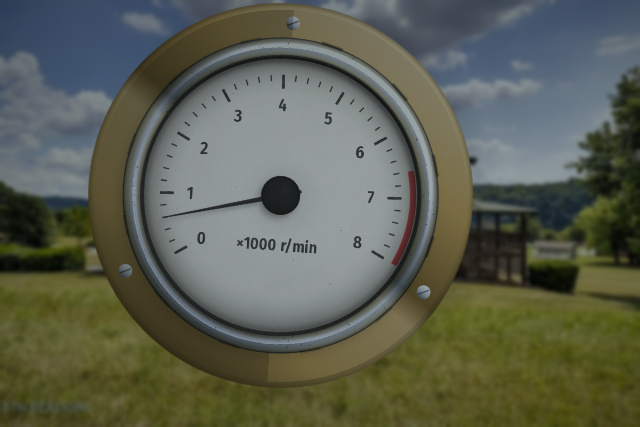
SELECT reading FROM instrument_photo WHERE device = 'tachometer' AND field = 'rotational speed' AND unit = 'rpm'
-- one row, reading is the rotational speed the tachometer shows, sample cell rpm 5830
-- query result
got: rpm 600
